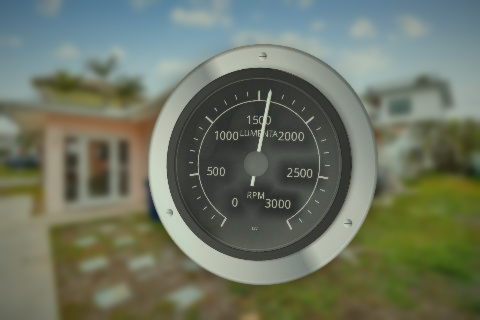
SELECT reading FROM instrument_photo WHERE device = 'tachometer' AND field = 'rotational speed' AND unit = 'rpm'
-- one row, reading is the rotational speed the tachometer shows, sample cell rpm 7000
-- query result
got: rpm 1600
